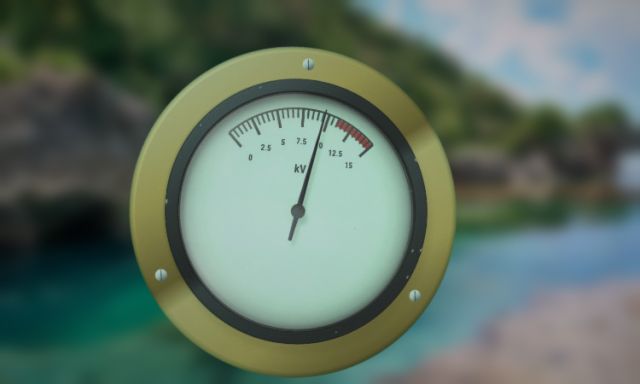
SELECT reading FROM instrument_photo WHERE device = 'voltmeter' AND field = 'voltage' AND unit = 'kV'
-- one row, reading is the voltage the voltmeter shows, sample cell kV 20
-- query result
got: kV 9.5
